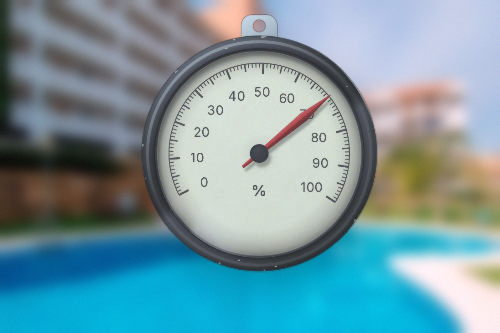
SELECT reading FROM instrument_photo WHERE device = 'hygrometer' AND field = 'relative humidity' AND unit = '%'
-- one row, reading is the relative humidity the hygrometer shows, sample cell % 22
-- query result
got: % 70
